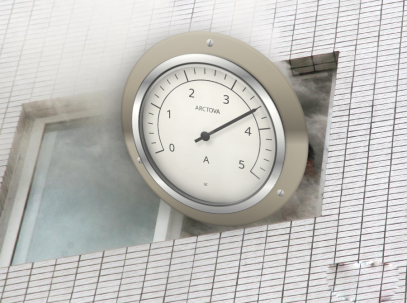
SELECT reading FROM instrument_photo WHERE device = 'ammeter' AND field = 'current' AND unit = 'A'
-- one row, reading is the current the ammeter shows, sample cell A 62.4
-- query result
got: A 3.6
